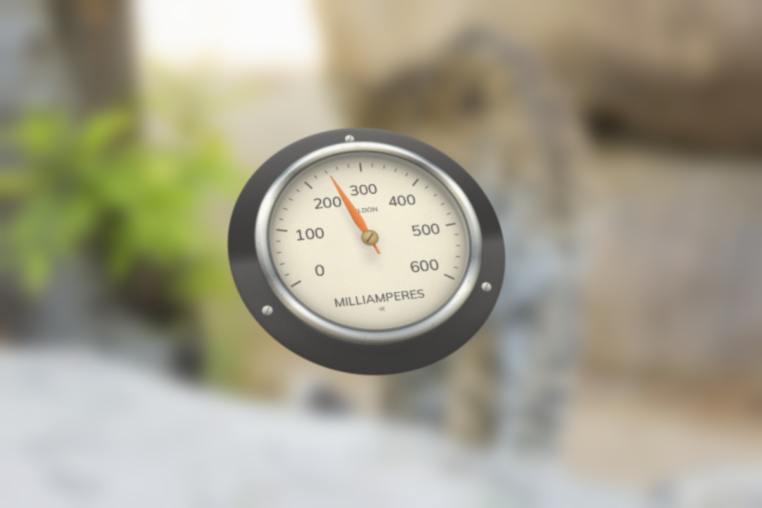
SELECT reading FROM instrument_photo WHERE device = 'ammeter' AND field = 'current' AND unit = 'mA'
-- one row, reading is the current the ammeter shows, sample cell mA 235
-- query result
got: mA 240
